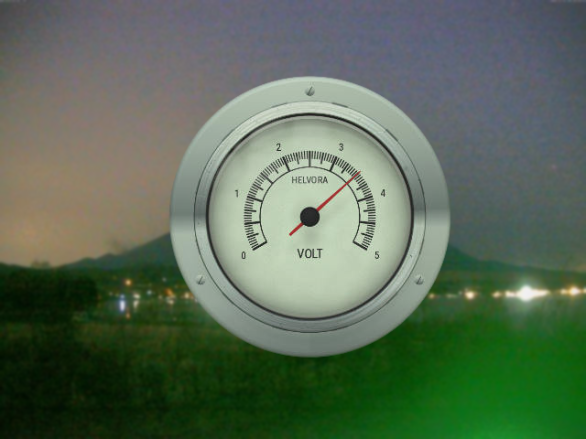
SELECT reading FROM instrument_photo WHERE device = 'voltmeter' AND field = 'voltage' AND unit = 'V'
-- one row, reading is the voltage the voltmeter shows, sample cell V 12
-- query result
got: V 3.5
